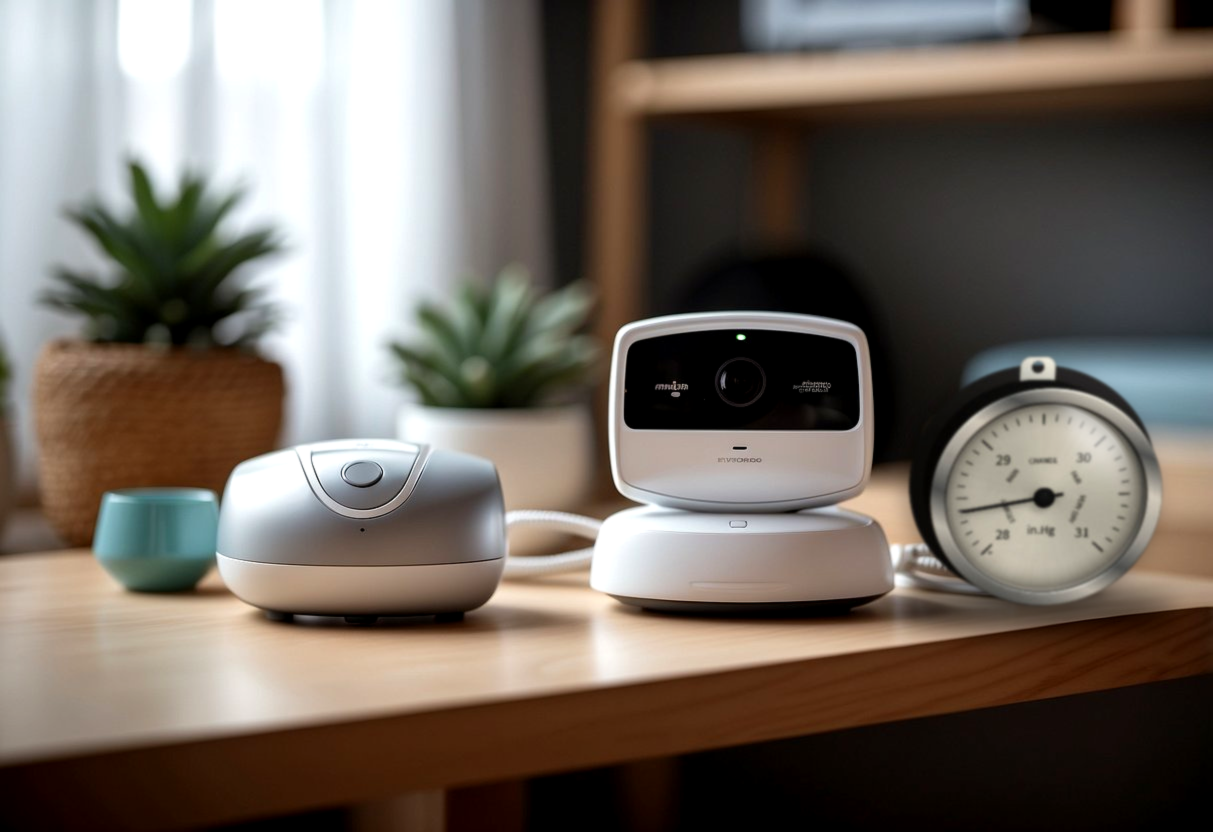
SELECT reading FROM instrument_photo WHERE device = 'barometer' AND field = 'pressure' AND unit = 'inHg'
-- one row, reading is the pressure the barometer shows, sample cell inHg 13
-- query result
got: inHg 28.4
